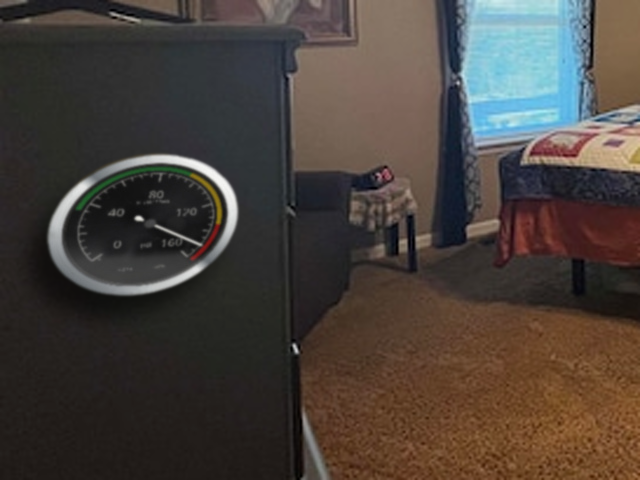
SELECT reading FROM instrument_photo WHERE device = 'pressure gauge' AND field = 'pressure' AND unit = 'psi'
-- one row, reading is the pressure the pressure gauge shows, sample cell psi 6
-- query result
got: psi 150
